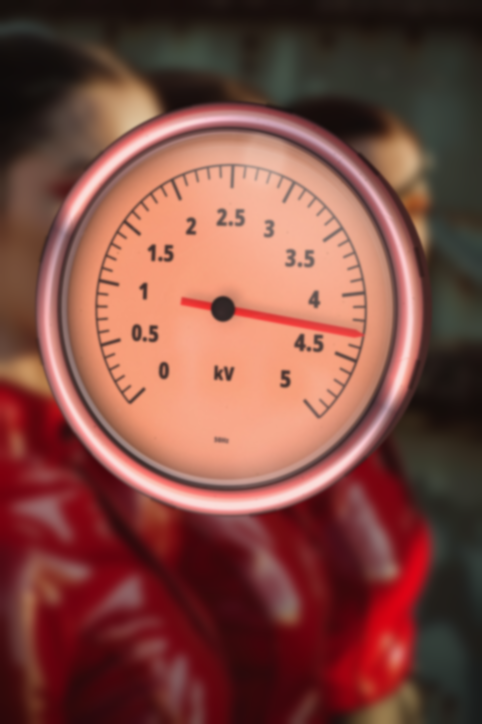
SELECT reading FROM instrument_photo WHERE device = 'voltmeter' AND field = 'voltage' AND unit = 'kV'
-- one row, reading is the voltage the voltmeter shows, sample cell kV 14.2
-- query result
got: kV 4.3
